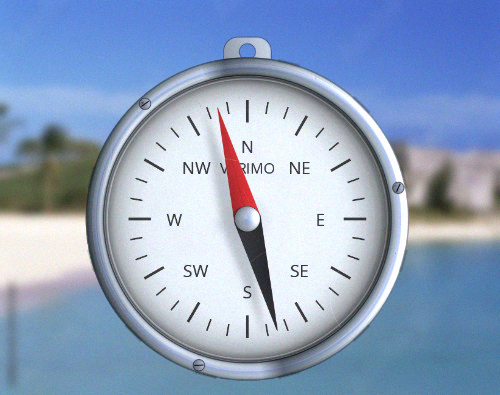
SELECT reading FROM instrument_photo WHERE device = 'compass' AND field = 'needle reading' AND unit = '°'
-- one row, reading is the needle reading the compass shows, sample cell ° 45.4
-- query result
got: ° 345
